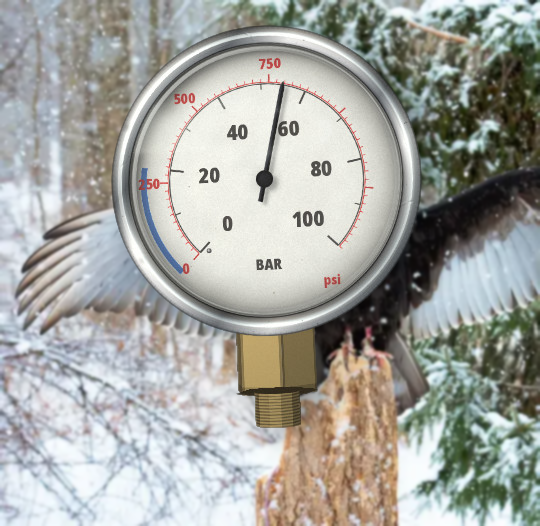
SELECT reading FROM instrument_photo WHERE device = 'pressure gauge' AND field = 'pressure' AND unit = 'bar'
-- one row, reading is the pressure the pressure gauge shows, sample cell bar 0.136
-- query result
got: bar 55
